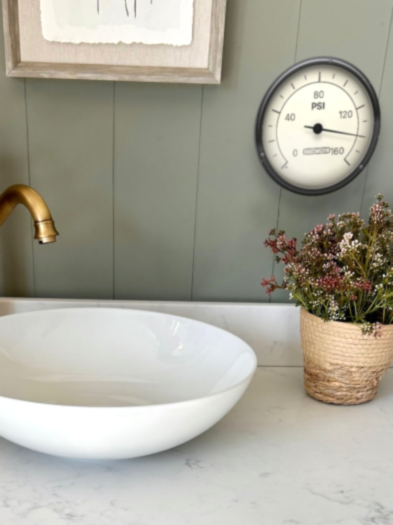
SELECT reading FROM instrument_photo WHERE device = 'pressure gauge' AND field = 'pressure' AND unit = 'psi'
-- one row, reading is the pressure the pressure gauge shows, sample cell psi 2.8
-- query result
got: psi 140
